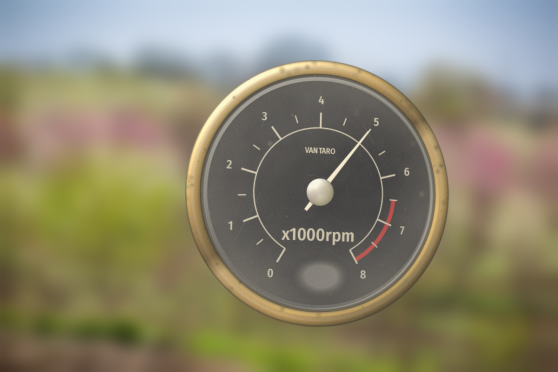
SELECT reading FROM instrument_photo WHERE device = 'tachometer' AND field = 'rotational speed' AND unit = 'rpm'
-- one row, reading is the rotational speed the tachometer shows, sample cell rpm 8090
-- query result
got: rpm 5000
